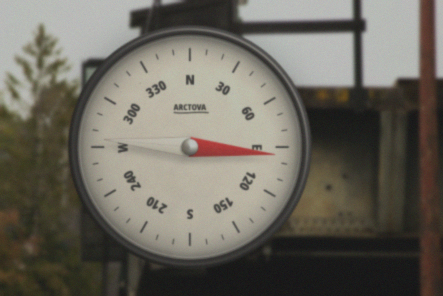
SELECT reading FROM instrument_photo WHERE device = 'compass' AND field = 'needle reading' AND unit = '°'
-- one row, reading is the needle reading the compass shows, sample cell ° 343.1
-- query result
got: ° 95
